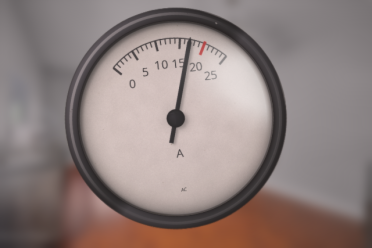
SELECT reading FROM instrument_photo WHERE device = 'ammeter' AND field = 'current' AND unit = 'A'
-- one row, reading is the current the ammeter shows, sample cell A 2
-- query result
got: A 17
